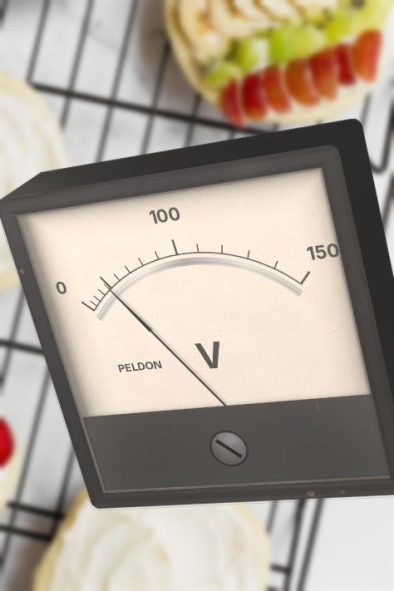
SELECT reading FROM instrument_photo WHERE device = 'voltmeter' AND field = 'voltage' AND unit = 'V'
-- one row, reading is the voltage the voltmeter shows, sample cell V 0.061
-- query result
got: V 50
